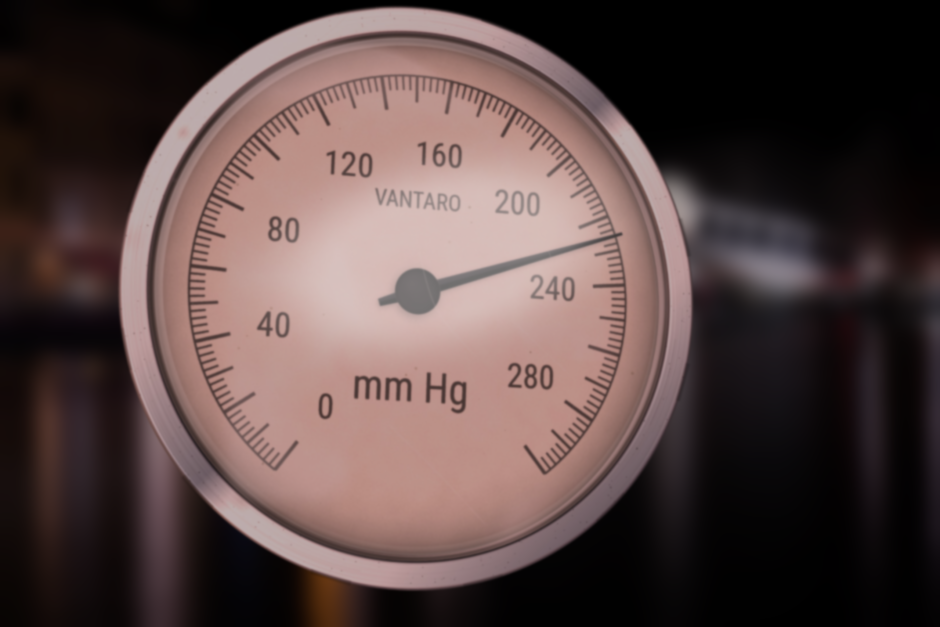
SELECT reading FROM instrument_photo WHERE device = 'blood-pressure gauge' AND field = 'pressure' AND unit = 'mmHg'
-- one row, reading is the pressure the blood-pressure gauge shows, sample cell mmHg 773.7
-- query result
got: mmHg 226
